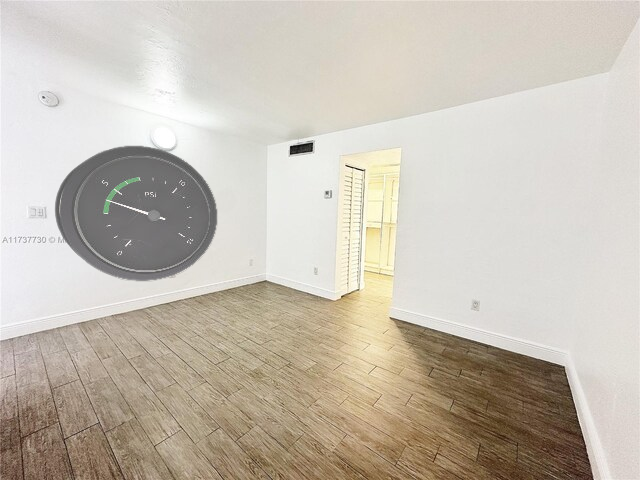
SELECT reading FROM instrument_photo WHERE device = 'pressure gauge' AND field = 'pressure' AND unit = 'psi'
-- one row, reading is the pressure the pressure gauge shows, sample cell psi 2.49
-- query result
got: psi 4
